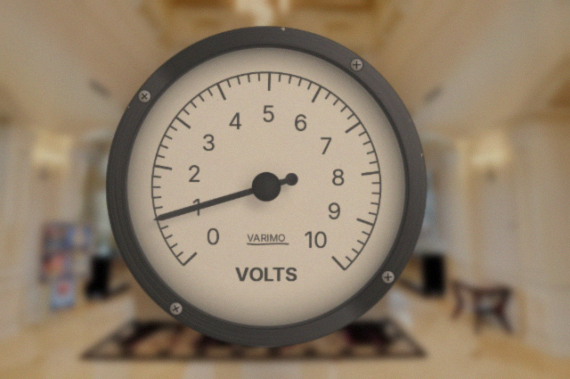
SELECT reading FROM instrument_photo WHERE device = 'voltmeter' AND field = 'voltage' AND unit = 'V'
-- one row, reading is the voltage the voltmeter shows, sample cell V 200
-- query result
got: V 1
